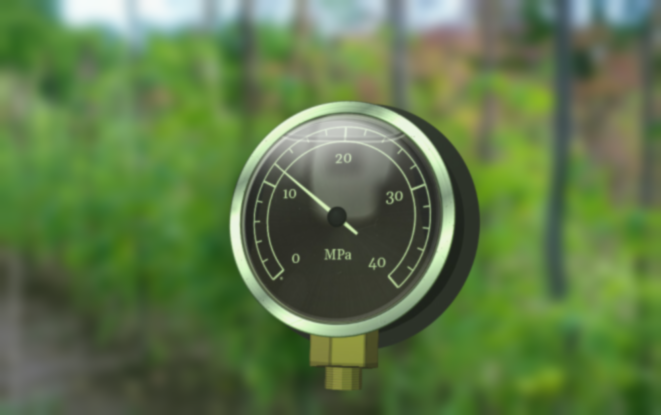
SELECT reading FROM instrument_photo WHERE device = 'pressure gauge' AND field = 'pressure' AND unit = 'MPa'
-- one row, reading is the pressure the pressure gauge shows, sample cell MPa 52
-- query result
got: MPa 12
